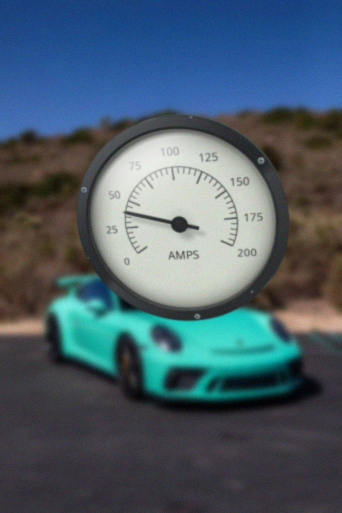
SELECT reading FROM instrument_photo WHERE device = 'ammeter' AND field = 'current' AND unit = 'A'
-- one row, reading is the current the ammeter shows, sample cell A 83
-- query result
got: A 40
